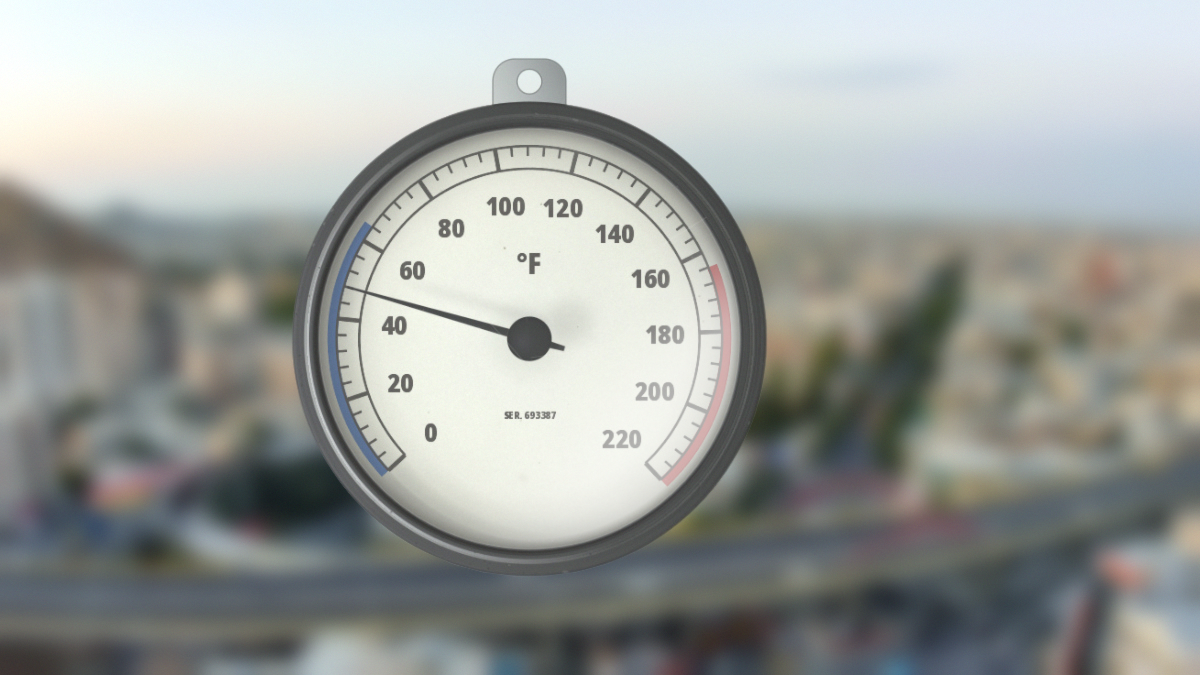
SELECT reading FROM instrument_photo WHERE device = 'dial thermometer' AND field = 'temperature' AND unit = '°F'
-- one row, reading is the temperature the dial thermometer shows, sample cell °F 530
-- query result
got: °F 48
